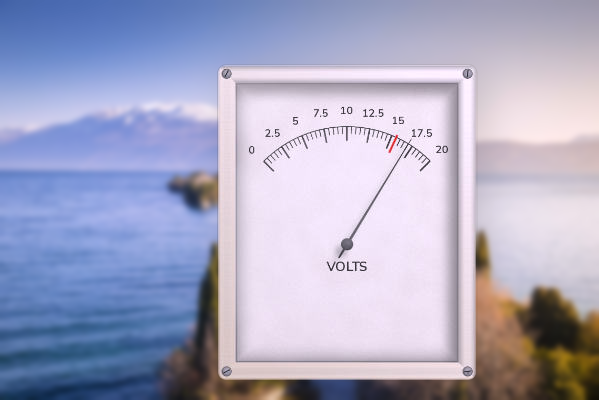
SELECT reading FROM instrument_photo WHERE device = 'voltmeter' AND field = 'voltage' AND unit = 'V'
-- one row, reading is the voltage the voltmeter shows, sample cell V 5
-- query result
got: V 17
